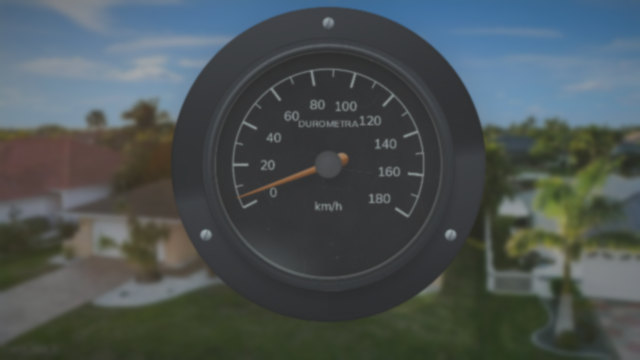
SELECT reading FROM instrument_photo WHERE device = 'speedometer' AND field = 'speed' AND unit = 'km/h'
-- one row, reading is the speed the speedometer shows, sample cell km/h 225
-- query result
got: km/h 5
